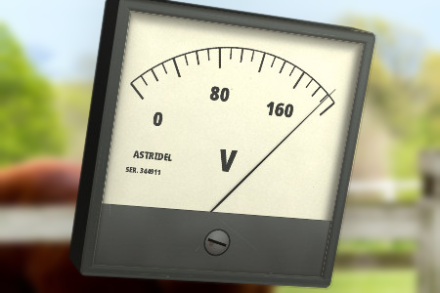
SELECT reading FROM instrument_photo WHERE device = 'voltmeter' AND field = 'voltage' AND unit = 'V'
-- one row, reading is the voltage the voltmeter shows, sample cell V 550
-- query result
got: V 190
